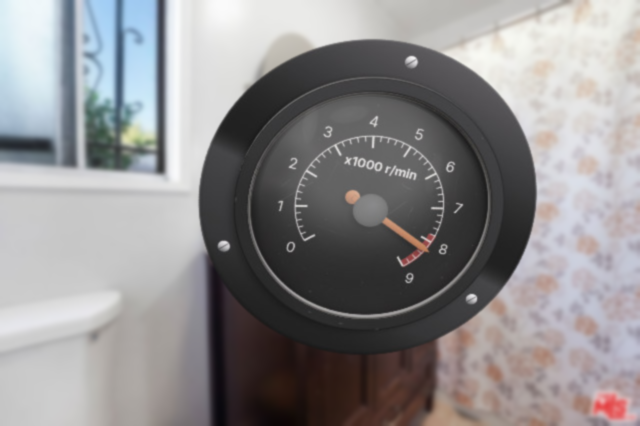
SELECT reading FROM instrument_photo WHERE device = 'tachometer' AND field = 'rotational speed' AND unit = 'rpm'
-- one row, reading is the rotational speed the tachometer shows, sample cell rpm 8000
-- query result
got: rpm 8200
